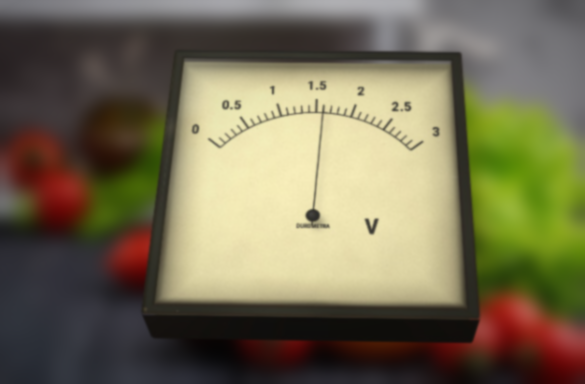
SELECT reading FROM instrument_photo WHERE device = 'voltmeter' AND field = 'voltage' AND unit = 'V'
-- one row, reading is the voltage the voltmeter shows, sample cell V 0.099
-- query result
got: V 1.6
